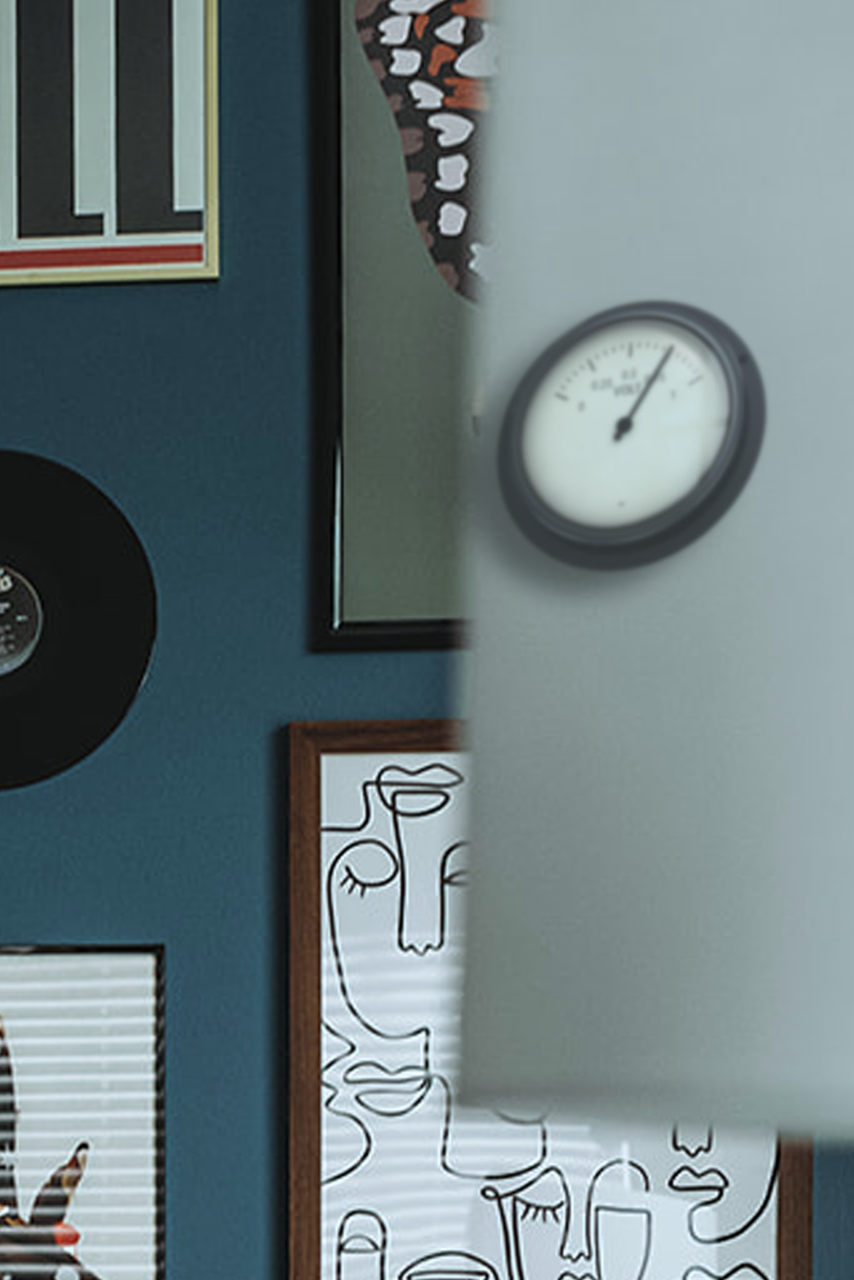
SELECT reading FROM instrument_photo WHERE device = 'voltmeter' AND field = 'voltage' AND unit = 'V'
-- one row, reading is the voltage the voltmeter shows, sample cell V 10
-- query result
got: V 0.75
